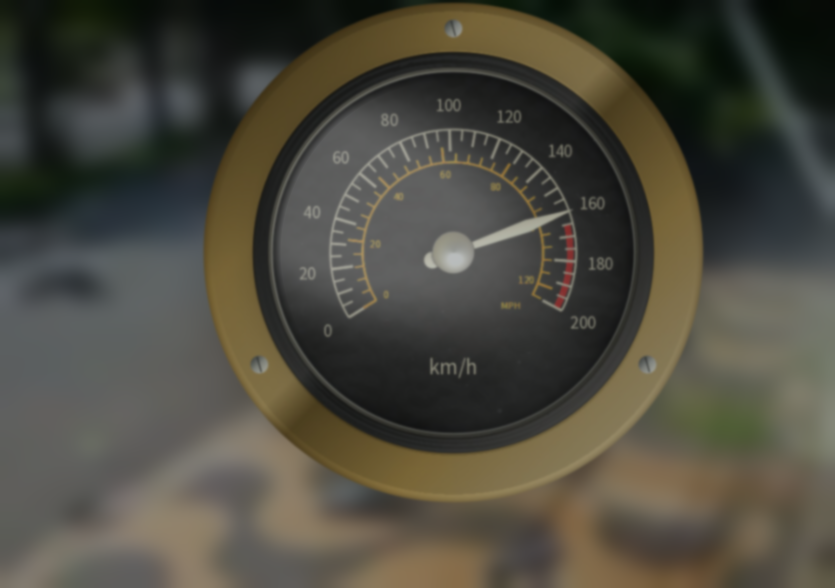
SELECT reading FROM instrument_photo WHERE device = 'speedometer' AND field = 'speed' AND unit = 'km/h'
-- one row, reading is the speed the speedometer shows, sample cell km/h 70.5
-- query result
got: km/h 160
